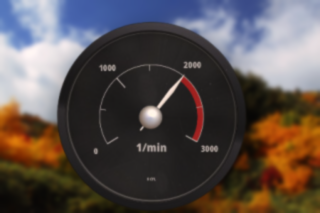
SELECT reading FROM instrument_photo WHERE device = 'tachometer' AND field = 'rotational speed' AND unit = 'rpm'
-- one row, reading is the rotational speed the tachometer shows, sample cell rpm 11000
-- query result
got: rpm 2000
